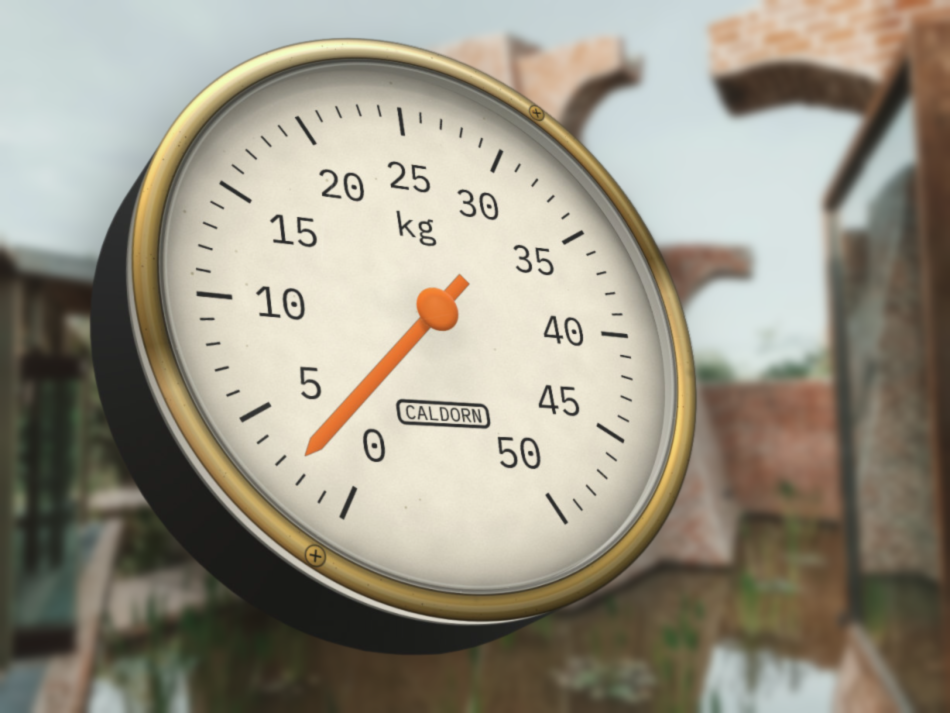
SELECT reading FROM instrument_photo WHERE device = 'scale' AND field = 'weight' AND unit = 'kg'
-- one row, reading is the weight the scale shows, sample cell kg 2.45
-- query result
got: kg 2.5
